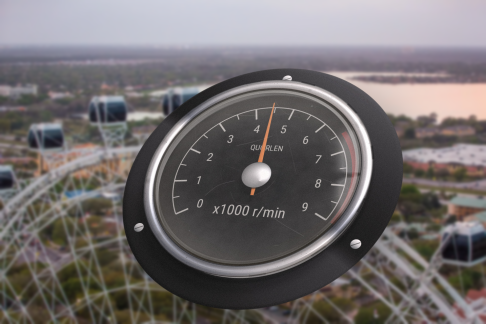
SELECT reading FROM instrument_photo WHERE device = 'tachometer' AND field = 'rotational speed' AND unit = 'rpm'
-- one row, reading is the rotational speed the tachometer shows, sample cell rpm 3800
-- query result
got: rpm 4500
